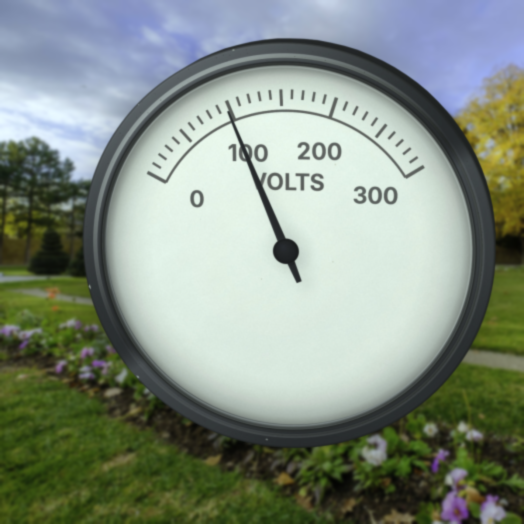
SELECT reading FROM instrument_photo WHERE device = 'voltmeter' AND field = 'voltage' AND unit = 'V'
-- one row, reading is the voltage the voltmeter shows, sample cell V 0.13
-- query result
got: V 100
